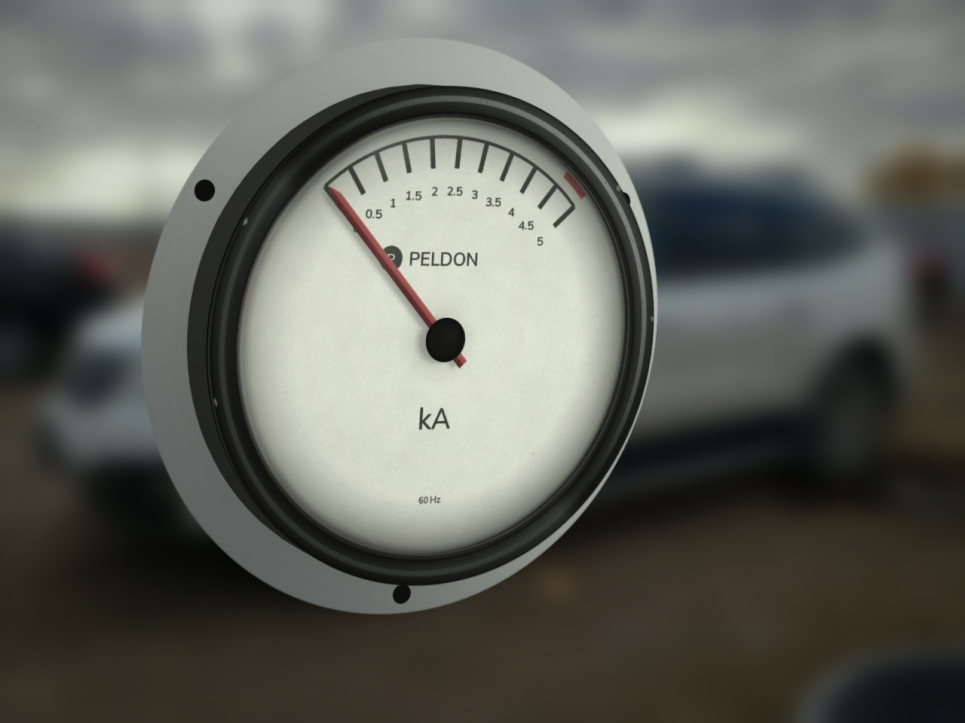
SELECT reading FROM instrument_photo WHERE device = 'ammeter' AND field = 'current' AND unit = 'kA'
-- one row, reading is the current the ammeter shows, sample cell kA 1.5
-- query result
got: kA 0
